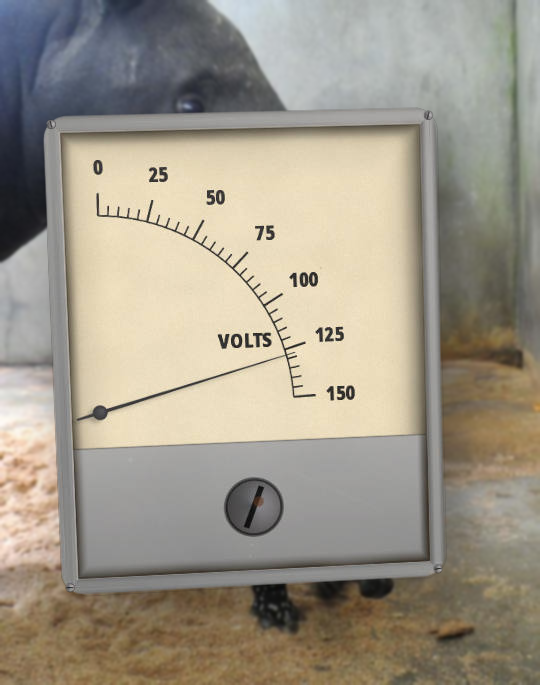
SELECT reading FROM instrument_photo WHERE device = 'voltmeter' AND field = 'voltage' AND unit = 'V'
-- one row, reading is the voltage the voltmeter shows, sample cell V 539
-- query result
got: V 127.5
